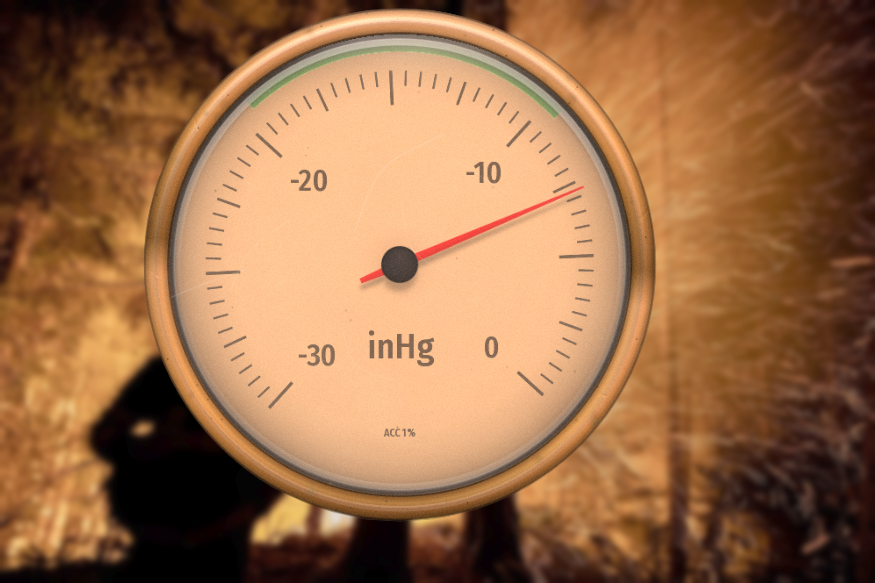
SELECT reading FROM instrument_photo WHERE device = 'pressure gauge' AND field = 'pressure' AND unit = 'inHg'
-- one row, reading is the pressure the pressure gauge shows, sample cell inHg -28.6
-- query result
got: inHg -7.25
